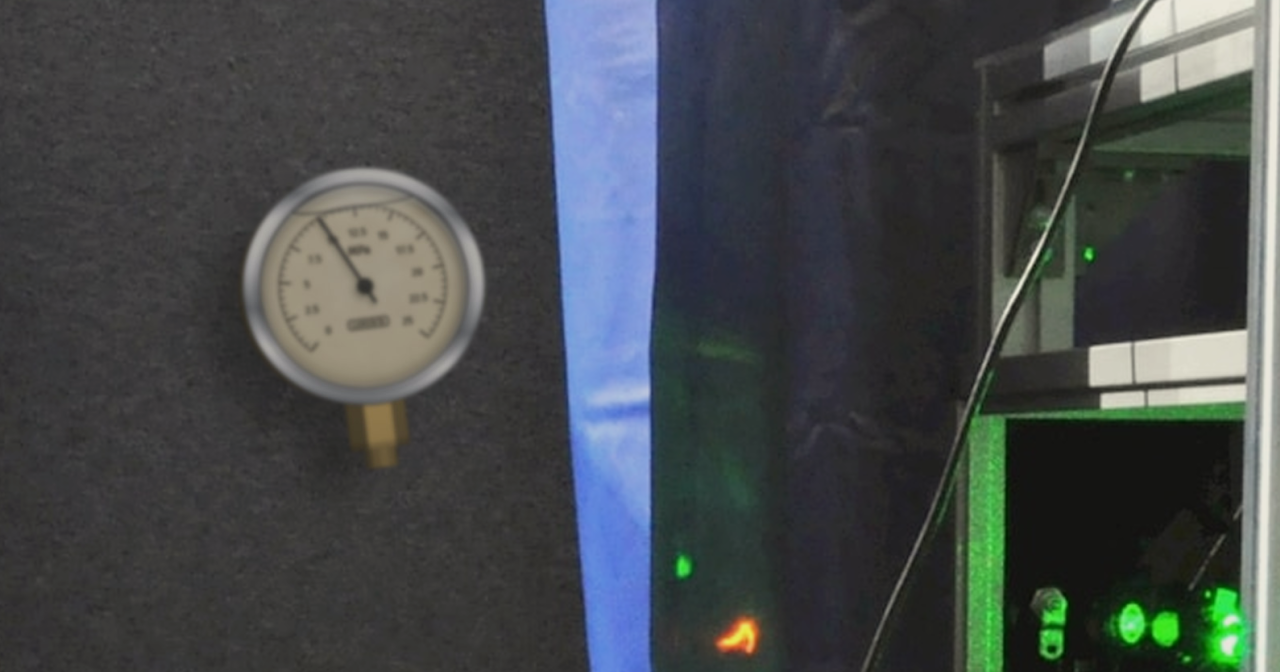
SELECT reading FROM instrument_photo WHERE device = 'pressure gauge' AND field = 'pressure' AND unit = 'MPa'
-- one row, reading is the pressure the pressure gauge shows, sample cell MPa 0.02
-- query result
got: MPa 10
